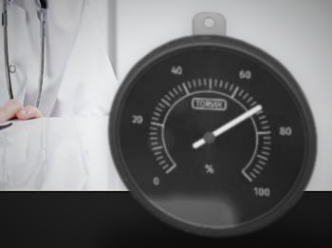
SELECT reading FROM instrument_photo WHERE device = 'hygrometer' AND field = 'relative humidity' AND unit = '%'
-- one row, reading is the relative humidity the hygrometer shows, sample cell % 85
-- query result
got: % 70
